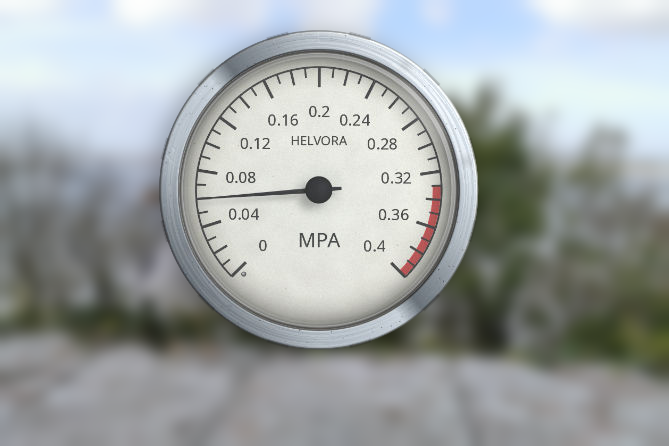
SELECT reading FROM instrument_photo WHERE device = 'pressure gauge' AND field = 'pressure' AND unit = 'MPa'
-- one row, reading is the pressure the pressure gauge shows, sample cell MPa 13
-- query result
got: MPa 0.06
